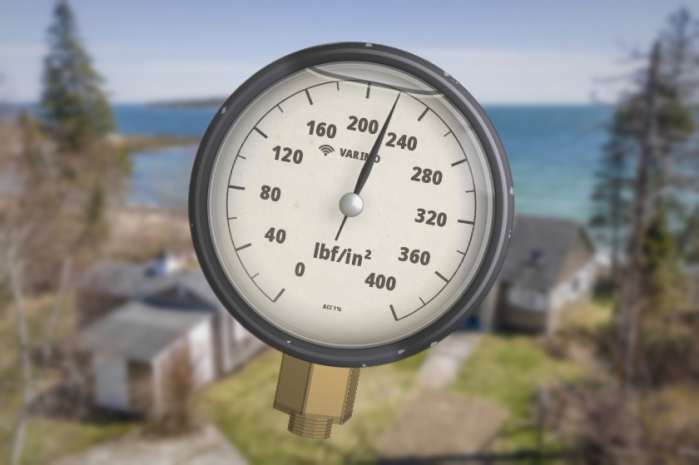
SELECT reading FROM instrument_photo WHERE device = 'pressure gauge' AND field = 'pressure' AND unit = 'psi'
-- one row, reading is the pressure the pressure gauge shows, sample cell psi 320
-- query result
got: psi 220
